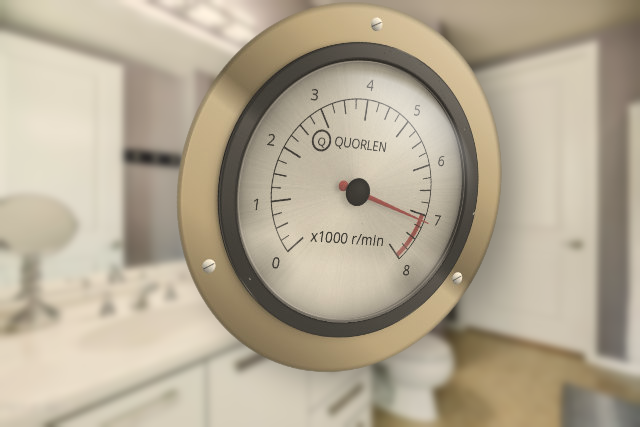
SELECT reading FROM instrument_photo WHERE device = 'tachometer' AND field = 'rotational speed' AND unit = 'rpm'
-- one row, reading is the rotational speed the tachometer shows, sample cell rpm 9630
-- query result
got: rpm 7125
